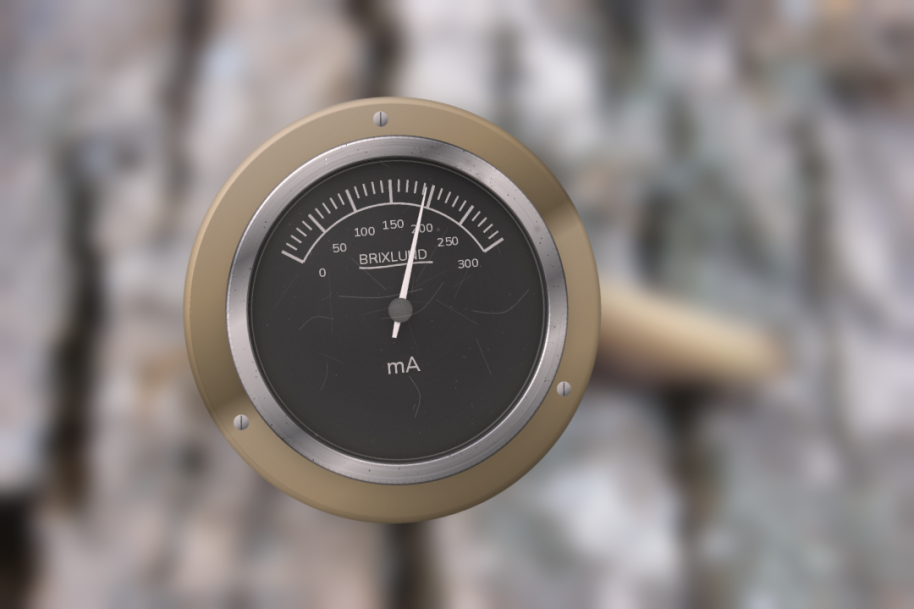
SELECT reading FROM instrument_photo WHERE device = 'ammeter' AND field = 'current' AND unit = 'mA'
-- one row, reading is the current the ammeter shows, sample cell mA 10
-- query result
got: mA 190
